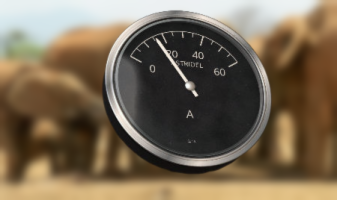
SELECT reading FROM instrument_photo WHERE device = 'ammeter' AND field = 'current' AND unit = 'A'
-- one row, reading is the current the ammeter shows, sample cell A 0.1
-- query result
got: A 15
